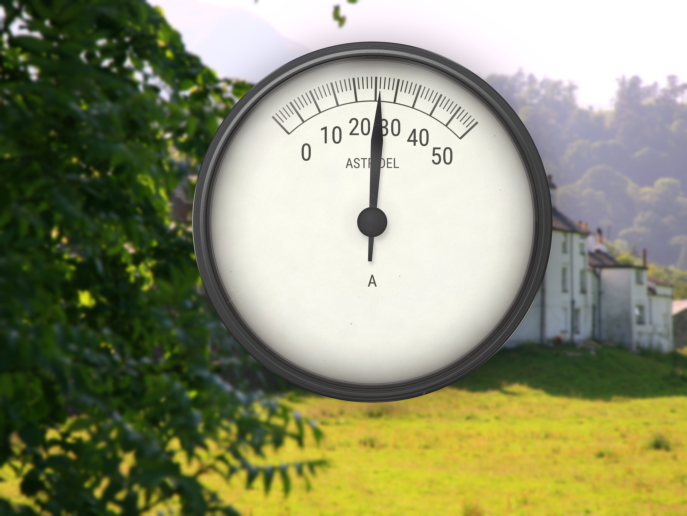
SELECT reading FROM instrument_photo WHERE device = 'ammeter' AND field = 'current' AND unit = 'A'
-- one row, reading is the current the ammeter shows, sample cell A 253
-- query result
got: A 26
